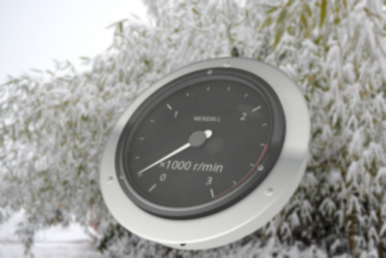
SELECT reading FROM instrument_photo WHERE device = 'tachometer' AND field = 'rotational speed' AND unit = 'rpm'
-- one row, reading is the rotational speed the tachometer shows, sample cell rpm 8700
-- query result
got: rpm 200
